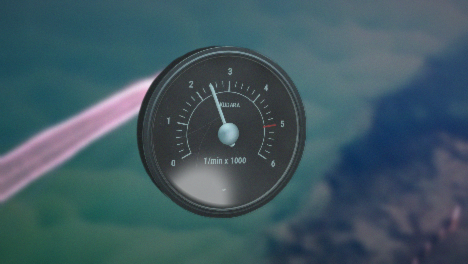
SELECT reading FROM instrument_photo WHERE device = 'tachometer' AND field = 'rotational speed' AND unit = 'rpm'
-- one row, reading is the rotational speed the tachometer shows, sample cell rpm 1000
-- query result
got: rpm 2400
